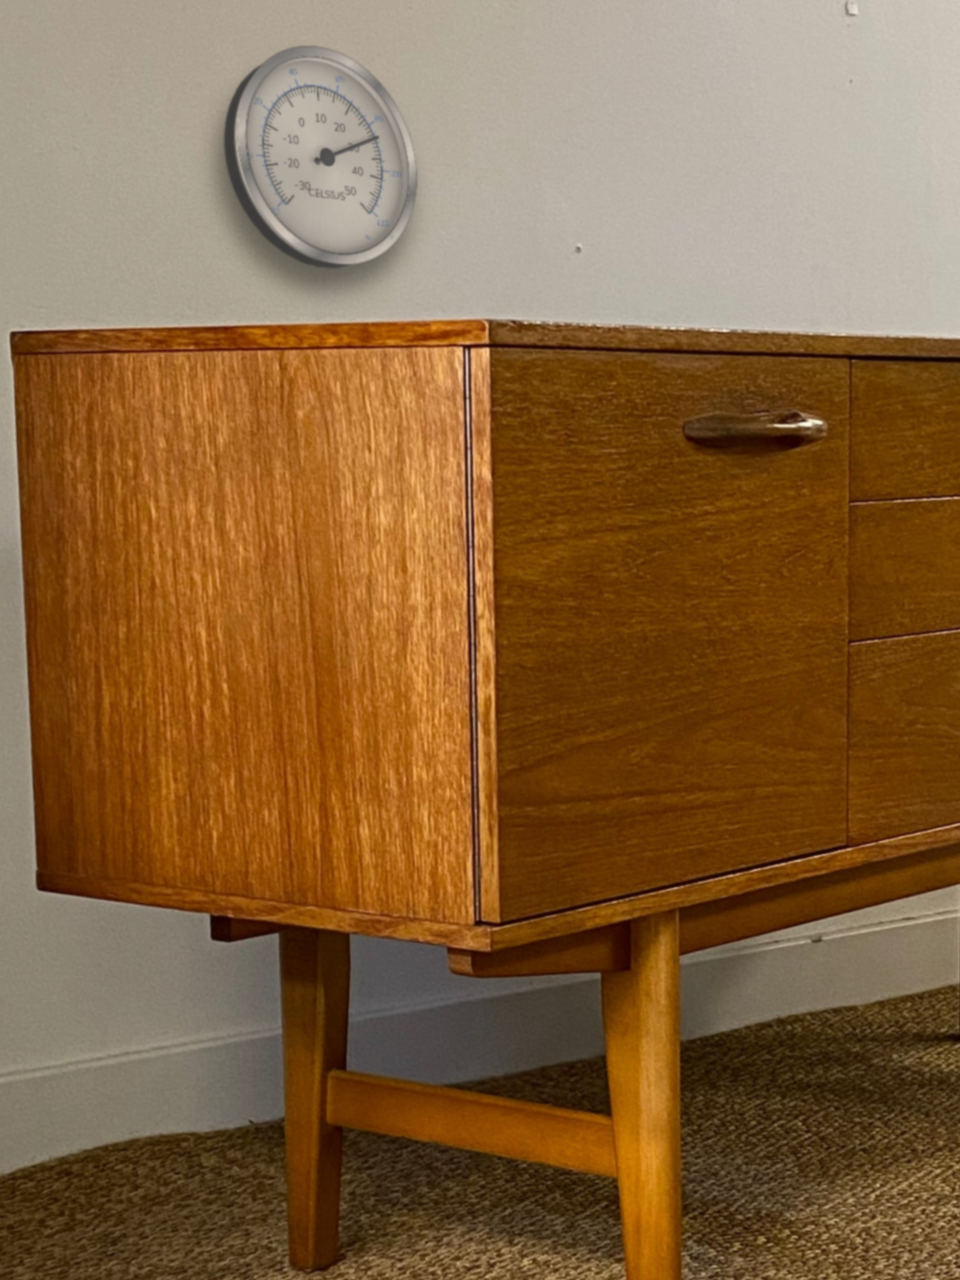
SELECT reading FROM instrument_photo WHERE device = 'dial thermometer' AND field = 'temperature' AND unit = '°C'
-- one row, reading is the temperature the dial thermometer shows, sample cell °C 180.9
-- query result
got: °C 30
